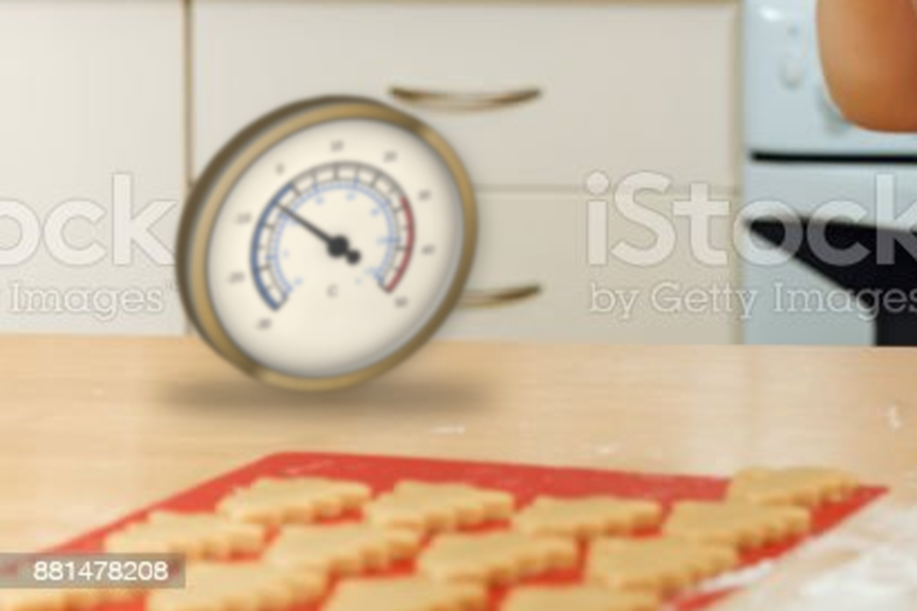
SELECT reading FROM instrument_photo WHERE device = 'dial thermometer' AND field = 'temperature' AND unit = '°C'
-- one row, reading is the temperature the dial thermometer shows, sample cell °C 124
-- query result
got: °C -5
